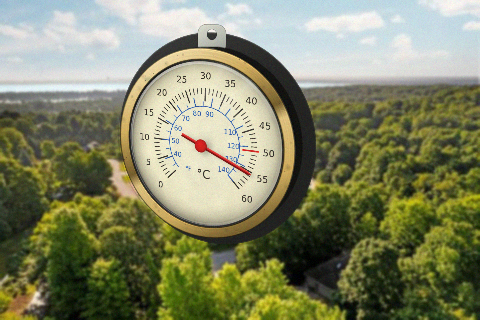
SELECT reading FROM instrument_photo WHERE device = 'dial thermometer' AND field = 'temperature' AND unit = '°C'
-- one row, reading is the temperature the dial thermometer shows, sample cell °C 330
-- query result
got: °C 55
